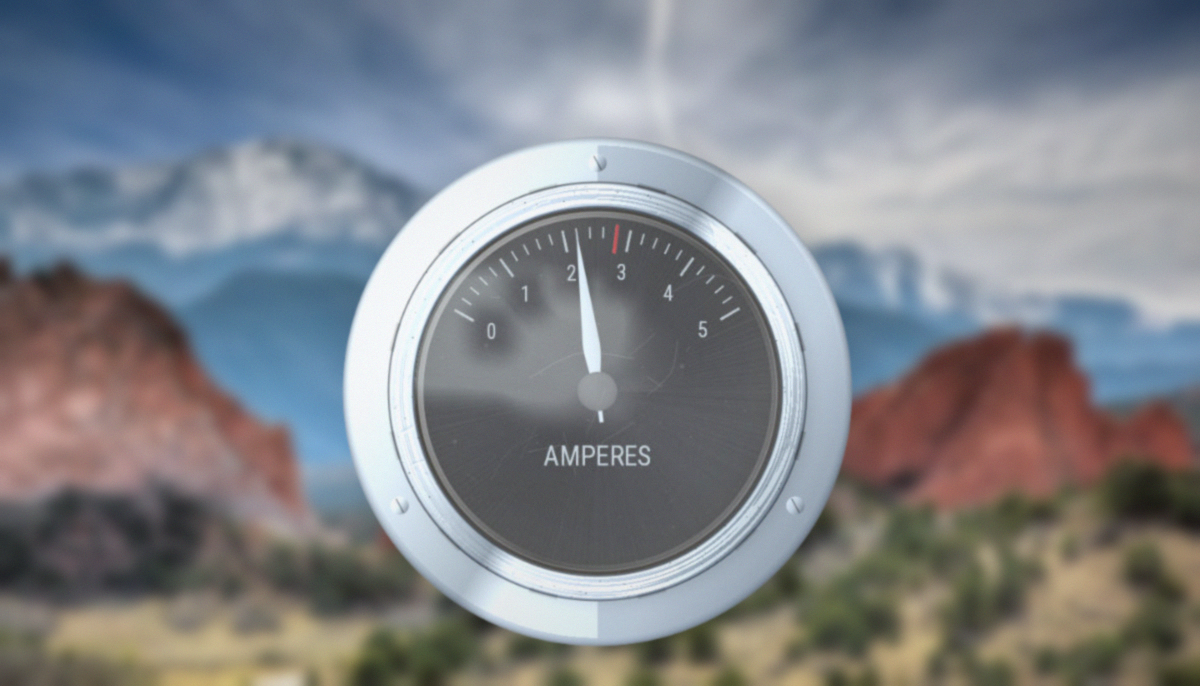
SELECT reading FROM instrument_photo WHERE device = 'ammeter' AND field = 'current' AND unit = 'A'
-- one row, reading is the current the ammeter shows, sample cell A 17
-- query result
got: A 2.2
